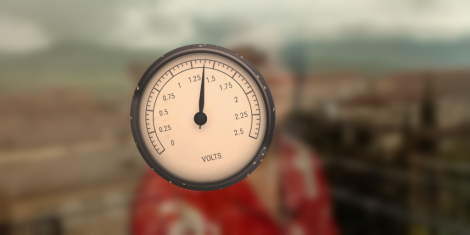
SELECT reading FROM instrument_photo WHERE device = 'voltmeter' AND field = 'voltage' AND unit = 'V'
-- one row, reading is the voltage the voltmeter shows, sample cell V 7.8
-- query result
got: V 1.4
